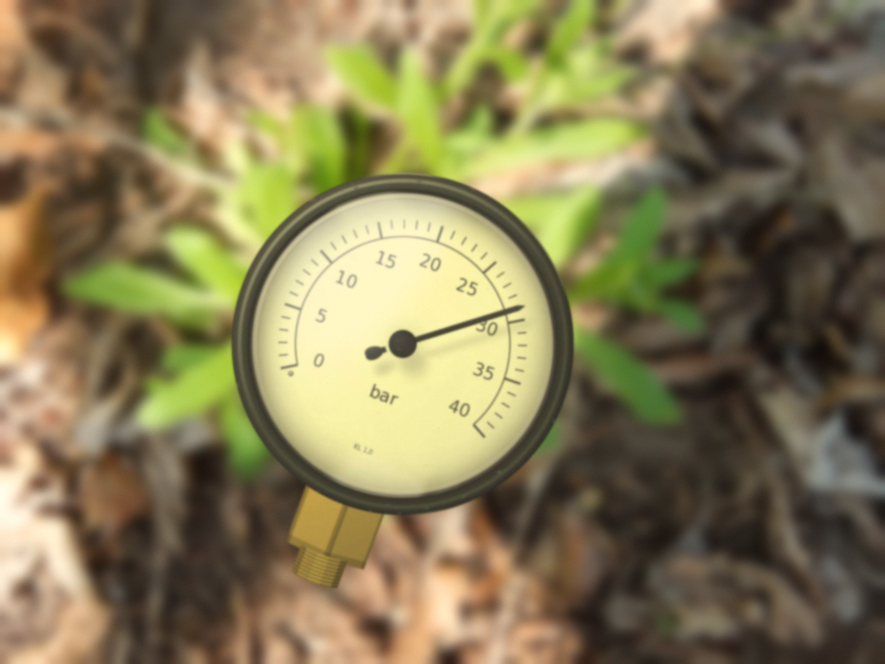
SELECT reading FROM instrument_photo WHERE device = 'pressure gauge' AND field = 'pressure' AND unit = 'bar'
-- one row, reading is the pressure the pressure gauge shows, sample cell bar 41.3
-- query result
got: bar 29
